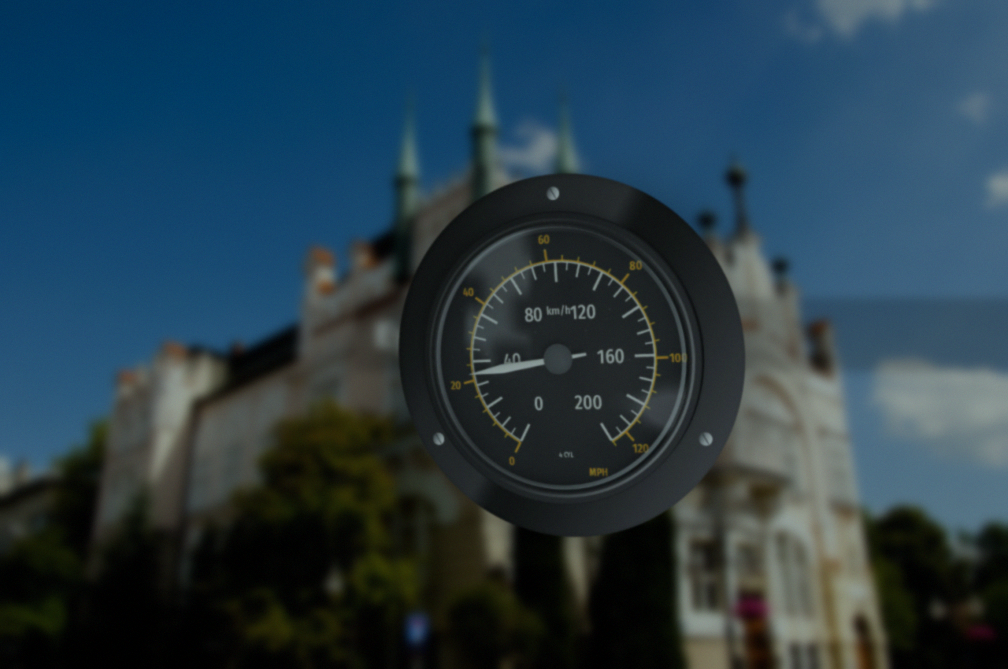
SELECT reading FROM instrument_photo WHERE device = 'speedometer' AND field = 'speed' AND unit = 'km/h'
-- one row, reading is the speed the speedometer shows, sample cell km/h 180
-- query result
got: km/h 35
